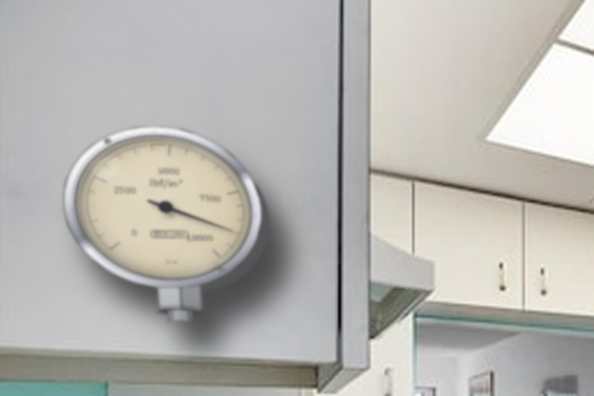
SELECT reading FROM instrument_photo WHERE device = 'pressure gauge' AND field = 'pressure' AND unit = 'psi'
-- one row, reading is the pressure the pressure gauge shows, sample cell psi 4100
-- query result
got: psi 9000
